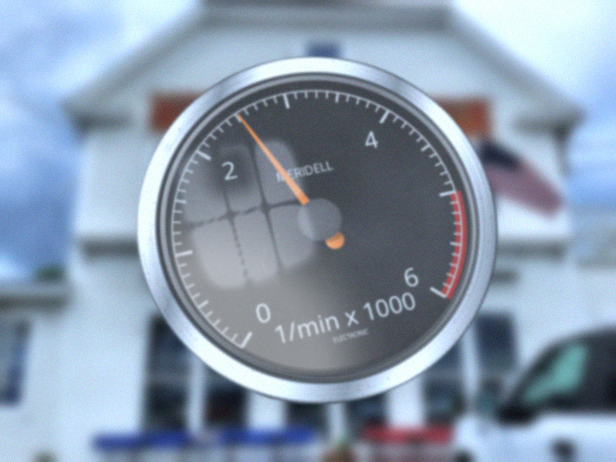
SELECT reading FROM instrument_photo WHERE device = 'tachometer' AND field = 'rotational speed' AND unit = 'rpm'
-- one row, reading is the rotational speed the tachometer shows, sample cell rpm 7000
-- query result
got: rpm 2500
